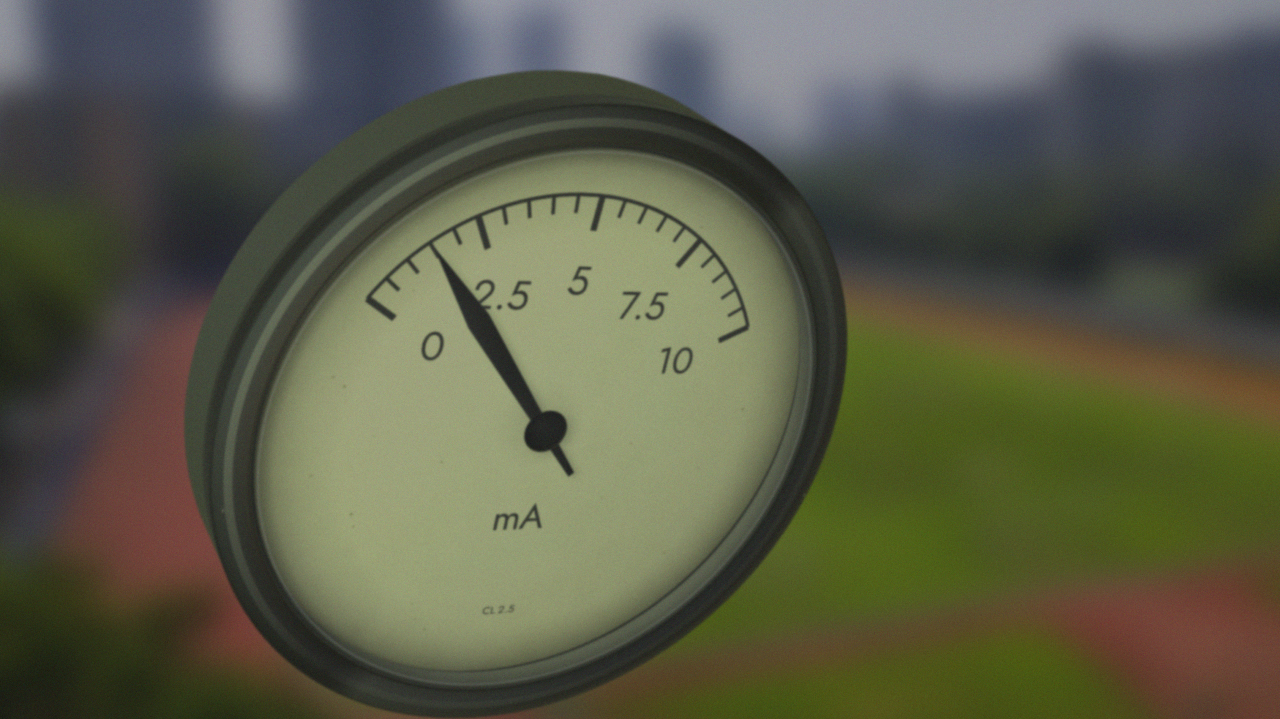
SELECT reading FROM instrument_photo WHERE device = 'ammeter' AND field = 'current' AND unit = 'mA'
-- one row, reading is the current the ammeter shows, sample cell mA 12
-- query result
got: mA 1.5
